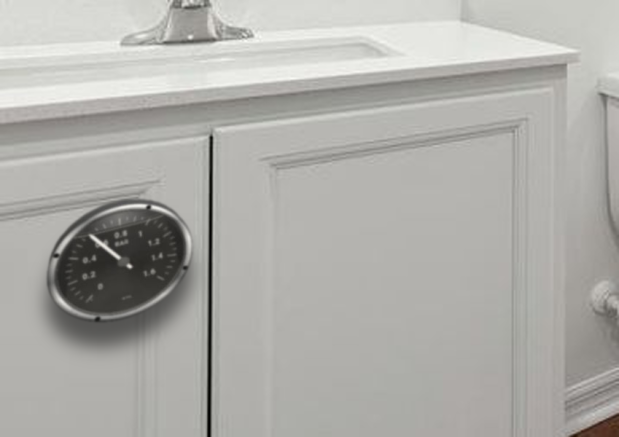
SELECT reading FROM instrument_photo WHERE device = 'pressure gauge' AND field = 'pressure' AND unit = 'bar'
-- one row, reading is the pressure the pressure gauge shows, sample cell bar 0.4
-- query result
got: bar 0.6
